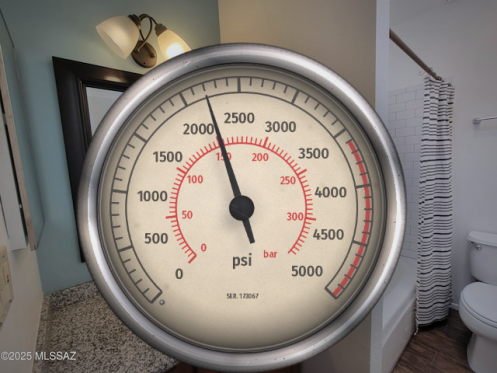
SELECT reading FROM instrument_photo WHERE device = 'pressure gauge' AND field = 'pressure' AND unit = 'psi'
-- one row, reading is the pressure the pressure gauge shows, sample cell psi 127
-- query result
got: psi 2200
